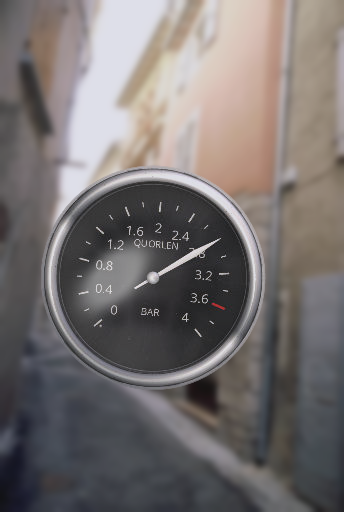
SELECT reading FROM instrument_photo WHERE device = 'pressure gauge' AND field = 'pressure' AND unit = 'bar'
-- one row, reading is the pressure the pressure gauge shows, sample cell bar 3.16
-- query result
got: bar 2.8
